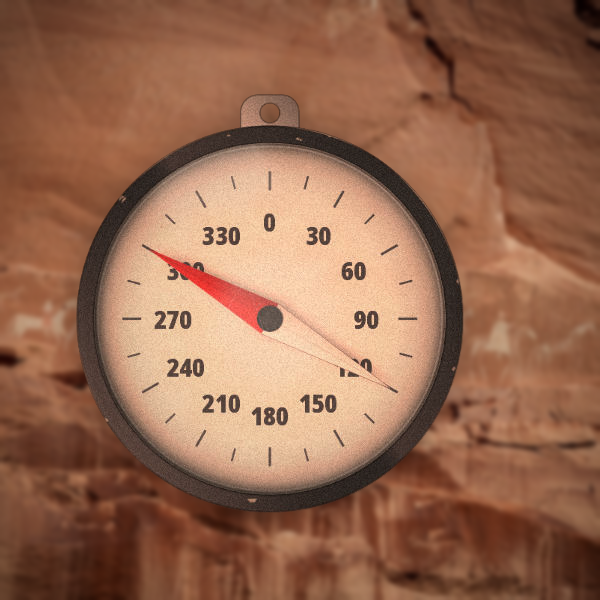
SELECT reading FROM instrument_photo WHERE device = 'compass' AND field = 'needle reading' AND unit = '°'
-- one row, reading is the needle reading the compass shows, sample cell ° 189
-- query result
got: ° 300
